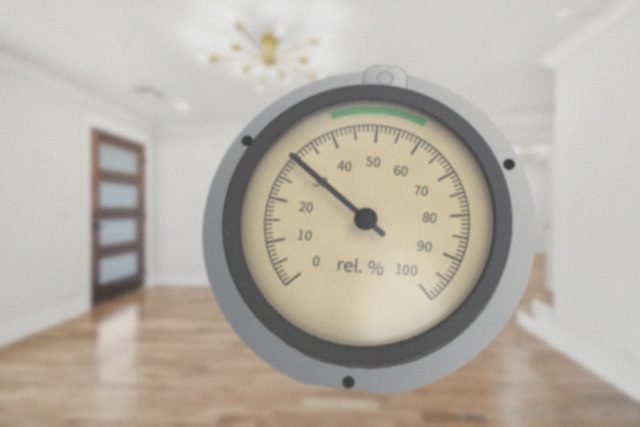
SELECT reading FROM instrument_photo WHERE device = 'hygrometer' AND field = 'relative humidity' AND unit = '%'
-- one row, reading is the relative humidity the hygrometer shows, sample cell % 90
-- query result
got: % 30
